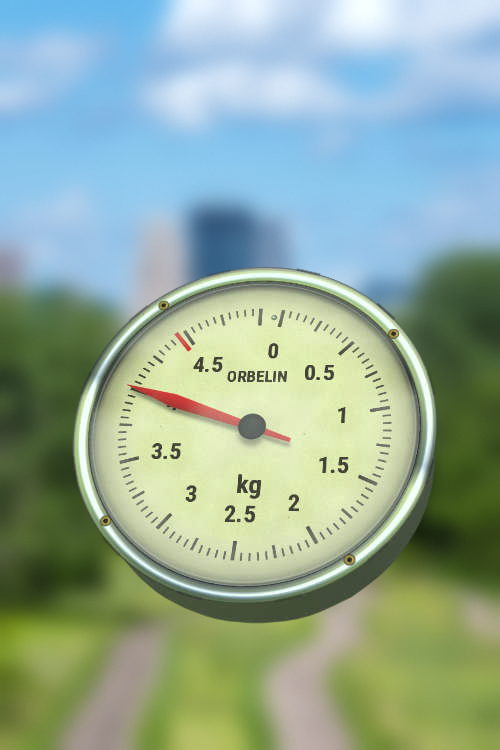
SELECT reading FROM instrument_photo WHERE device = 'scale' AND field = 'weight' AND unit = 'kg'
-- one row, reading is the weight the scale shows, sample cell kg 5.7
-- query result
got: kg 4
